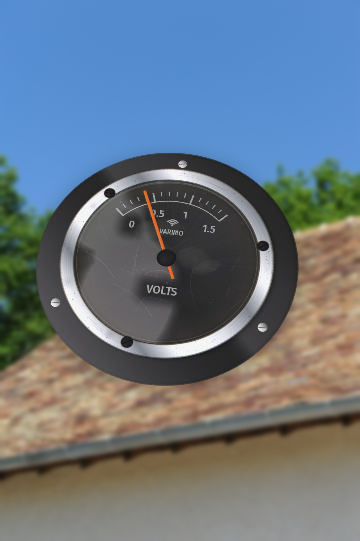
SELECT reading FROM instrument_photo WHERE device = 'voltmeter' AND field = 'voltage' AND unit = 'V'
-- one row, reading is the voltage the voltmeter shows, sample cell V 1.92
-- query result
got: V 0.4
